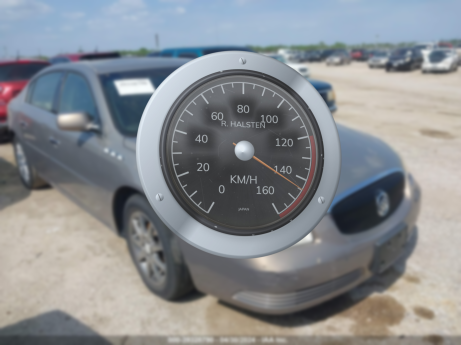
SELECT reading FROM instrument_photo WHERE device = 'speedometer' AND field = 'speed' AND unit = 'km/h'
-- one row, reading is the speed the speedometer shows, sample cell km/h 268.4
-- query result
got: km/h 145
